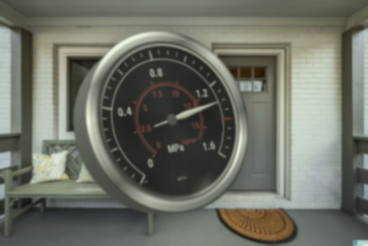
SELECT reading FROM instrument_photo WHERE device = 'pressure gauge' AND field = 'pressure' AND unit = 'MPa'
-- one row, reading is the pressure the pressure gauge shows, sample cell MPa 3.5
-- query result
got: MPa 1.3
